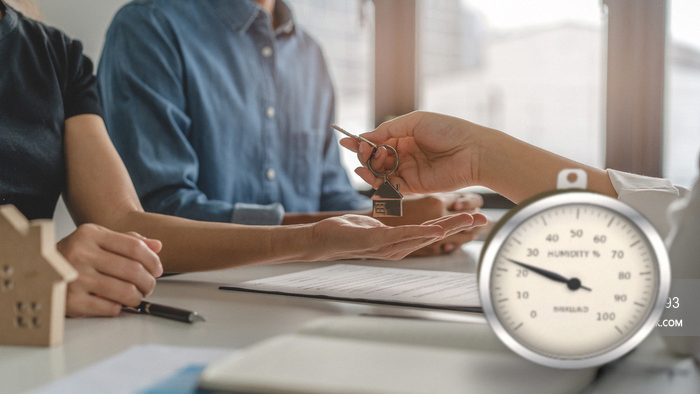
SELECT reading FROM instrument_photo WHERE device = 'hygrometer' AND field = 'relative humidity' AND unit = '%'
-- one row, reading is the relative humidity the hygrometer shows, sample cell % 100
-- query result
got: % 24
